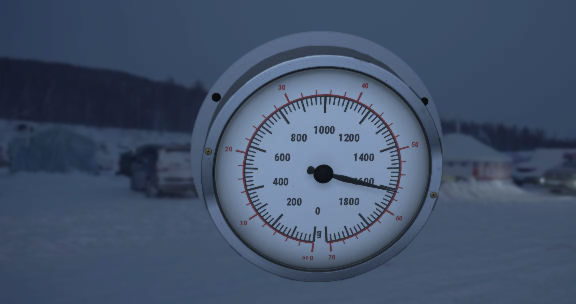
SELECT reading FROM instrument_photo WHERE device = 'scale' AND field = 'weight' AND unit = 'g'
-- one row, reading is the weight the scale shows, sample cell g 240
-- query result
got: g 1600
